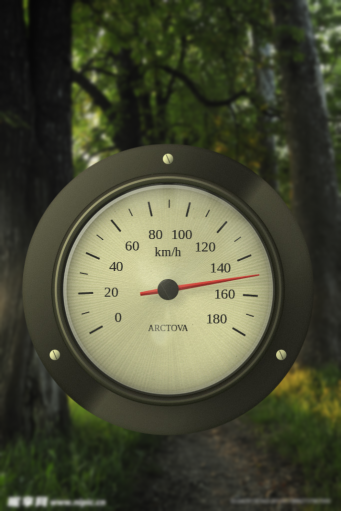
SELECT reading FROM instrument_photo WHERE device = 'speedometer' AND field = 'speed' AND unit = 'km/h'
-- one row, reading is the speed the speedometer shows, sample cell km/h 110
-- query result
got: km/h 150
